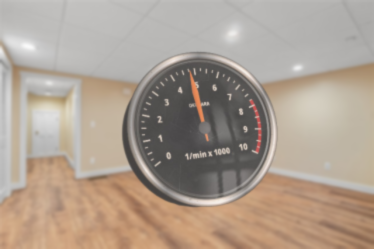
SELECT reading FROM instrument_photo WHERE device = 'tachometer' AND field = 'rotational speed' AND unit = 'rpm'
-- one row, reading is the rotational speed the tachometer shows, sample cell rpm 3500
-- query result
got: rpm 4750
